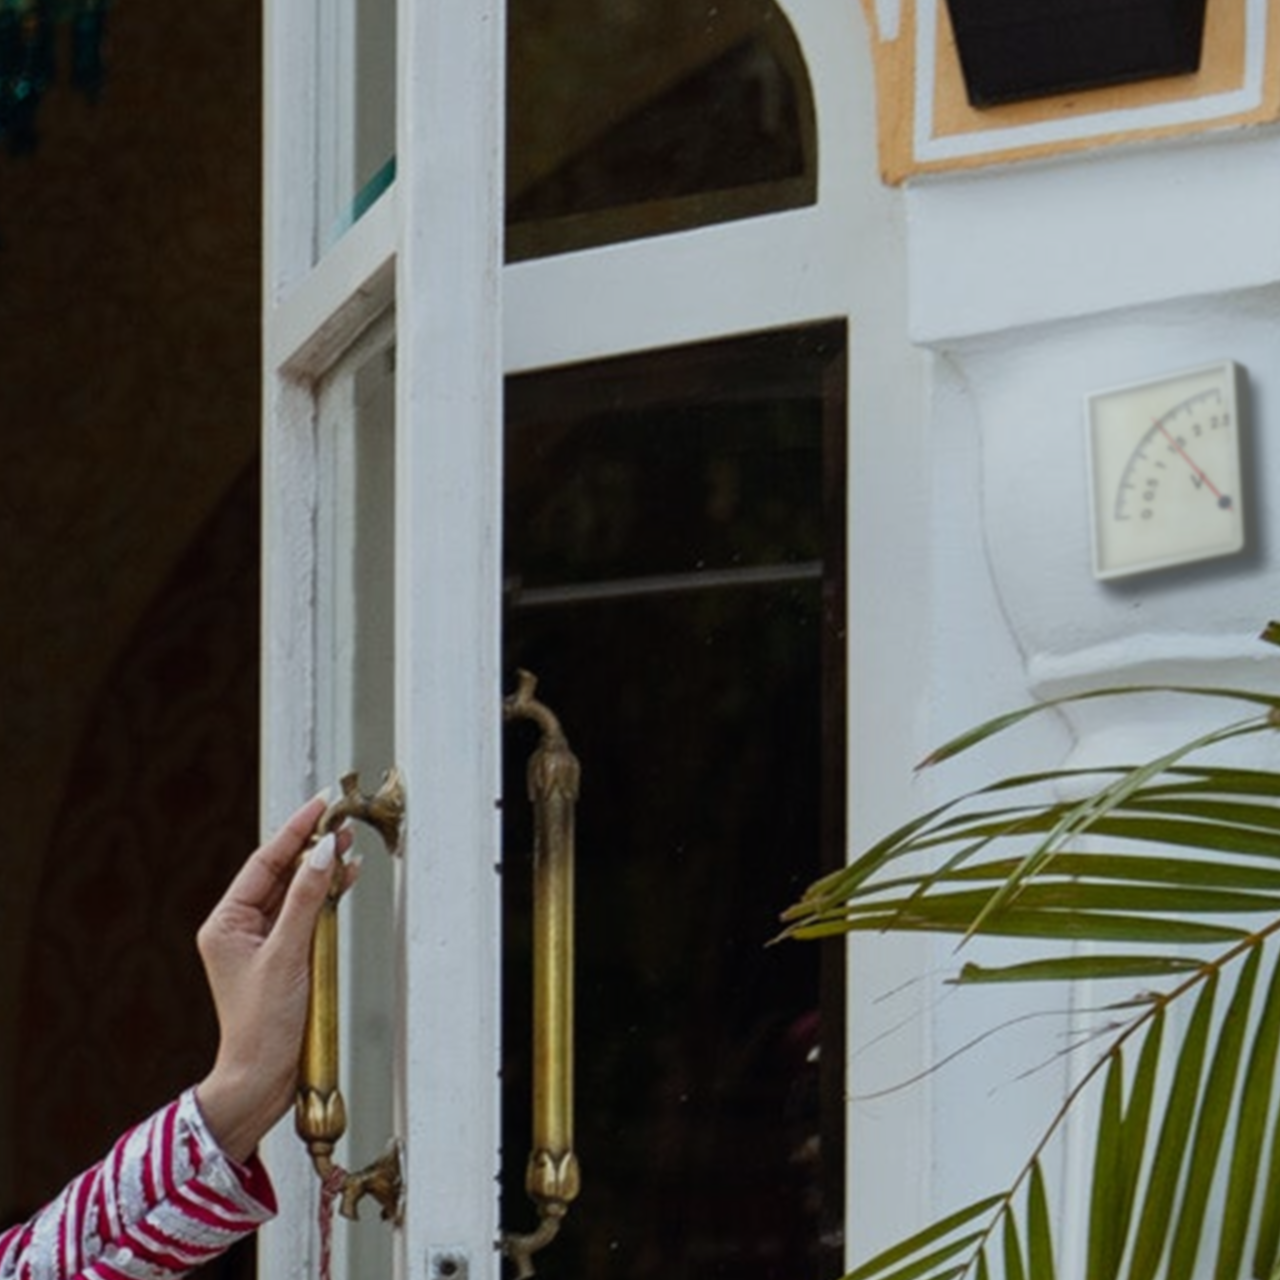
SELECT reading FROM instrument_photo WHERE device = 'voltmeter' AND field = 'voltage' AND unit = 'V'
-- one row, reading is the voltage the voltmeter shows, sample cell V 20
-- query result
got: V 1.5
